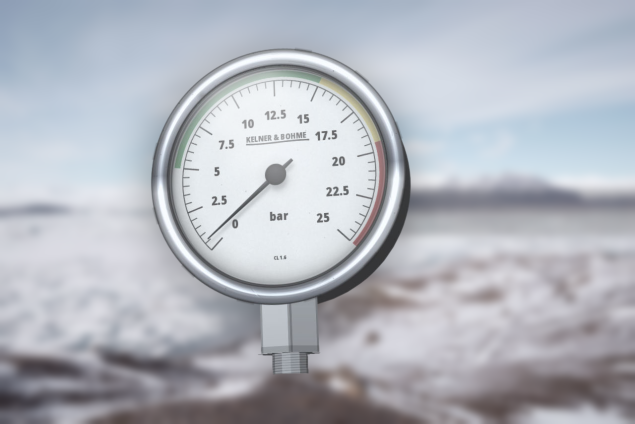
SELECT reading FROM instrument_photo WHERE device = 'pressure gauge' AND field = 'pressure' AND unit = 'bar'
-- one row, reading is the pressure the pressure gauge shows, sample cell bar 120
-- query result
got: bar 0.5
